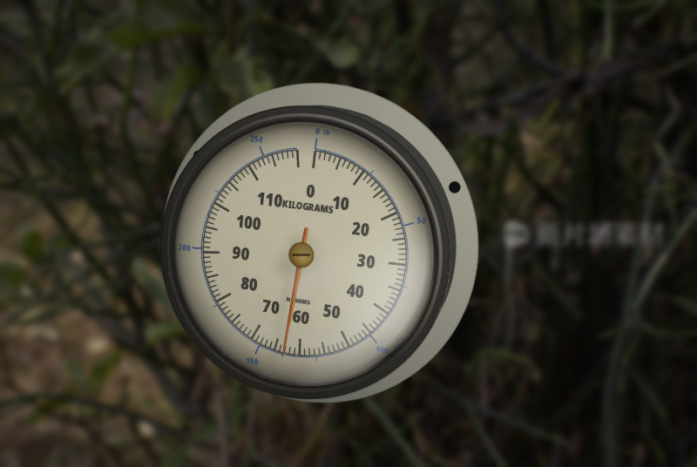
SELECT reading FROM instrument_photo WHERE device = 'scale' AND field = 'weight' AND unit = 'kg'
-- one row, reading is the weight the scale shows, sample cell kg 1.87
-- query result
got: kg 63
